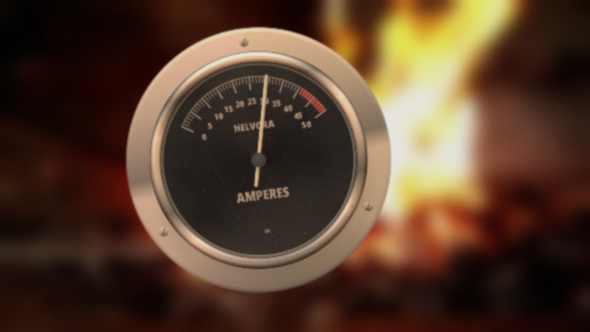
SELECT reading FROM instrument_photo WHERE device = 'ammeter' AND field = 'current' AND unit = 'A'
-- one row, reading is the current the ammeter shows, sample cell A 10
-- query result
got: A 30
